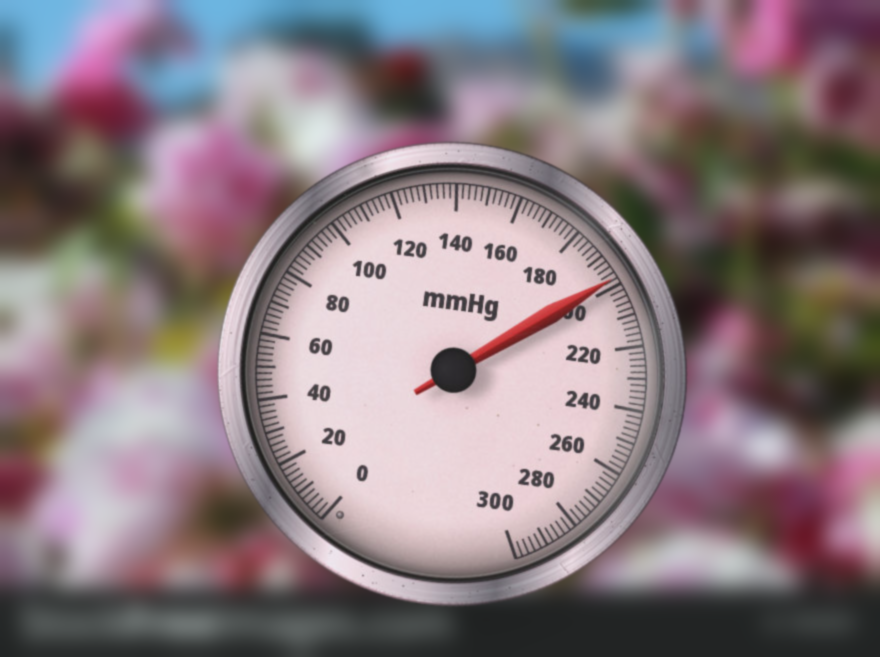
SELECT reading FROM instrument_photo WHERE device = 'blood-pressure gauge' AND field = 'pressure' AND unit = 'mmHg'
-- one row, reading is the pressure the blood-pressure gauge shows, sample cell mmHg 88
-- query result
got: mmHg 198
